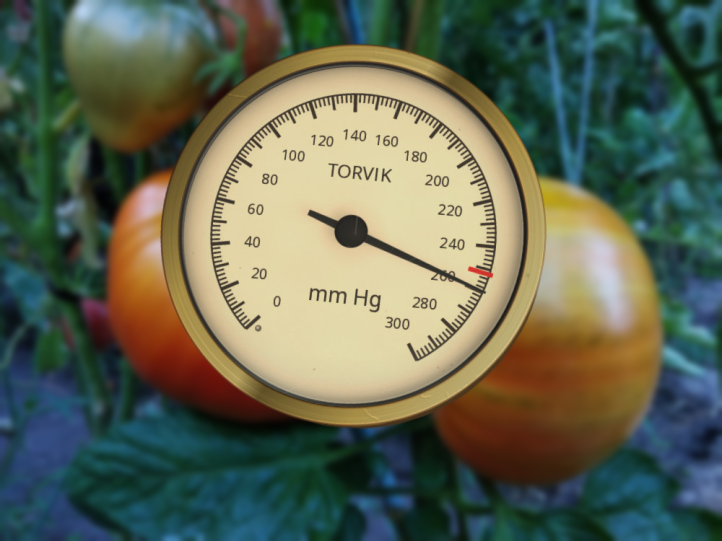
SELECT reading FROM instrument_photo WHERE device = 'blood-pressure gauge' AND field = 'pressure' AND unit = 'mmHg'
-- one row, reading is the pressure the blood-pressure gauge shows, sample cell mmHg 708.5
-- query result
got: mmHg 260
